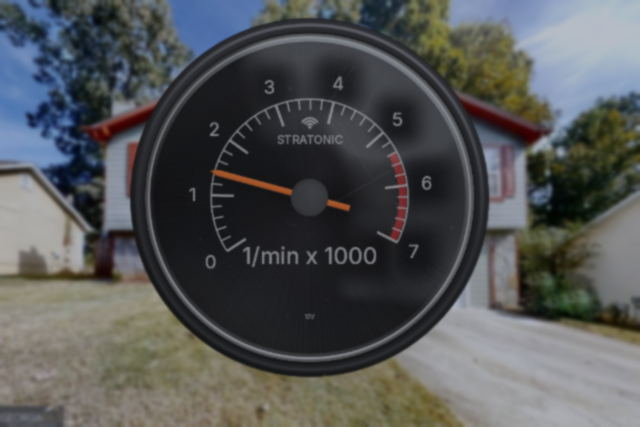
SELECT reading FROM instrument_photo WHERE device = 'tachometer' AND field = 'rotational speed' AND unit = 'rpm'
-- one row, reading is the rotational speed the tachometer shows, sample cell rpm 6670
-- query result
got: rpm 1400
